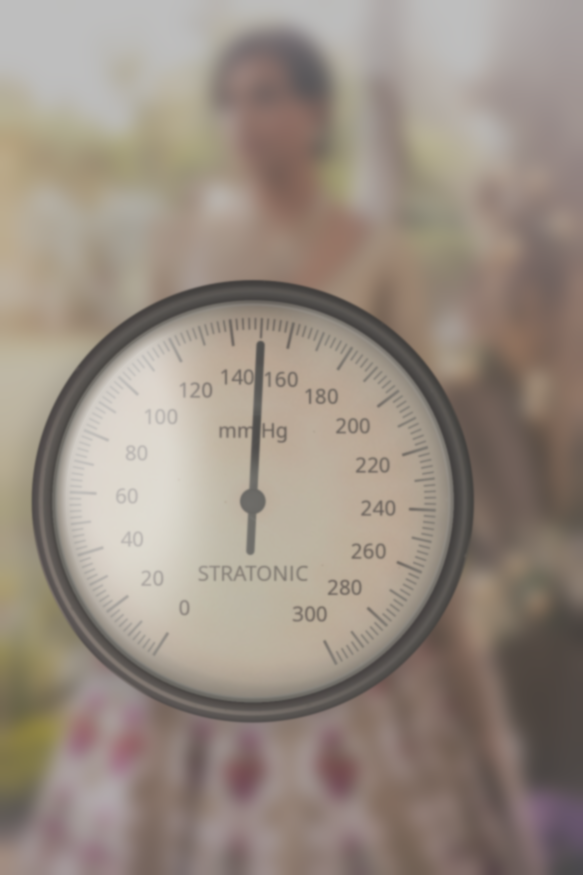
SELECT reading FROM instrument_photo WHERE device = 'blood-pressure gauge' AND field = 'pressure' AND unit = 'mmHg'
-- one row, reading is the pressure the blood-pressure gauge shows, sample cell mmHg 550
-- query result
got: mmHg 150
